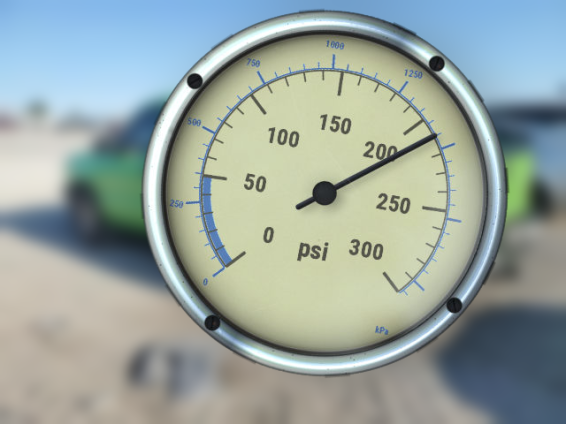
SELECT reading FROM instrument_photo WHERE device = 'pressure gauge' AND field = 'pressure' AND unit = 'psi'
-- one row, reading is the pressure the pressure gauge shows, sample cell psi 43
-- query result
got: psi 210
